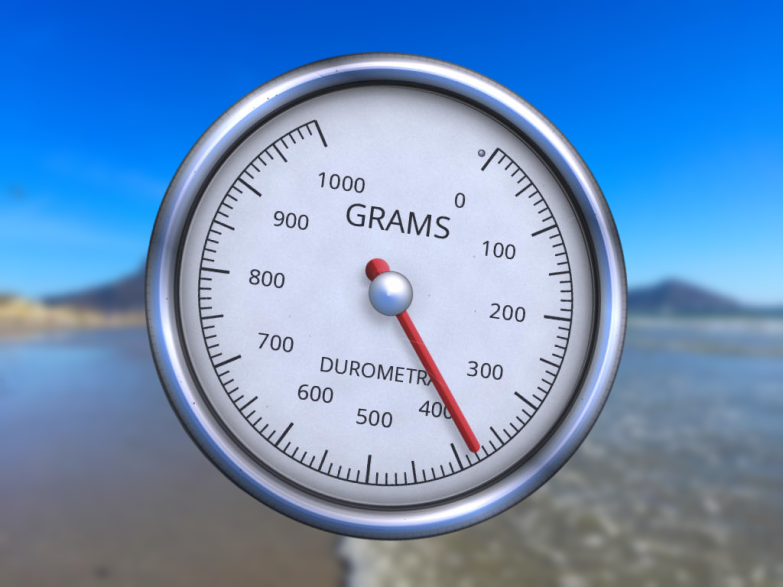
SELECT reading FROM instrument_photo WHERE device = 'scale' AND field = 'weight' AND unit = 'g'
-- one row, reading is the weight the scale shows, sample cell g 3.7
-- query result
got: g 380
